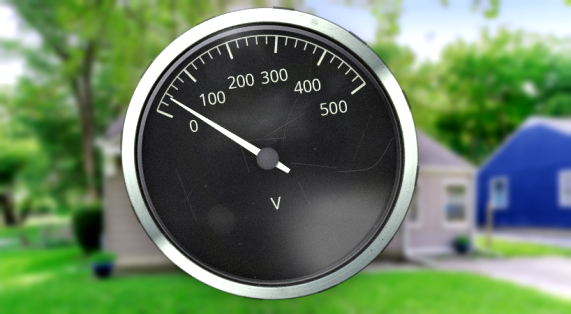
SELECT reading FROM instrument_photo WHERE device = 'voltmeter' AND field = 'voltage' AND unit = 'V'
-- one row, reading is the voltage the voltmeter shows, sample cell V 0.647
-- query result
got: V 40
